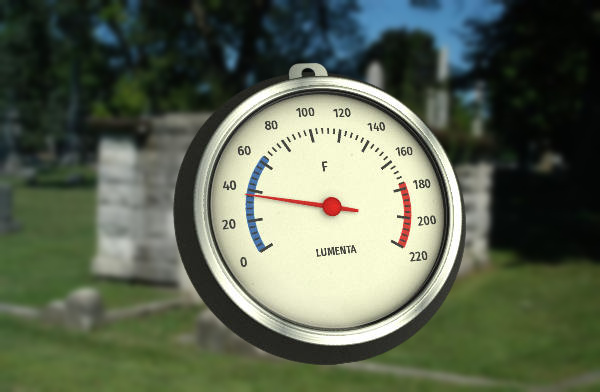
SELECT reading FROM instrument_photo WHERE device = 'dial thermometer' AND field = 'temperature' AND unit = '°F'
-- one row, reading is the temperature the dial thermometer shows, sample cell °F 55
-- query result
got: °F 36
